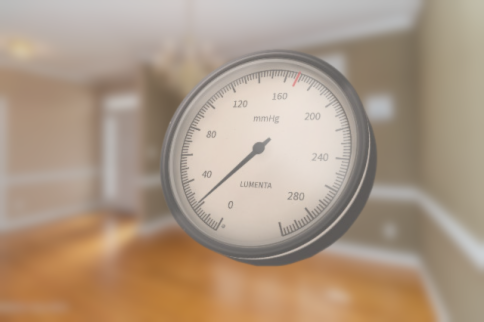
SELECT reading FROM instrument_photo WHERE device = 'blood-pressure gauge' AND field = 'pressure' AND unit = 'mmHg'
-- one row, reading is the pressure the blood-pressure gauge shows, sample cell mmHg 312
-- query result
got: mmHg 20
